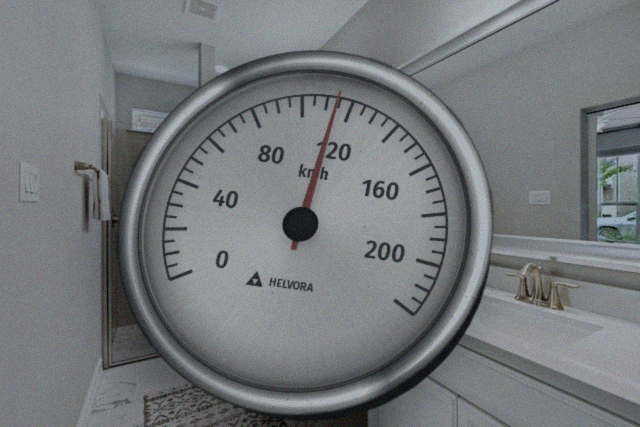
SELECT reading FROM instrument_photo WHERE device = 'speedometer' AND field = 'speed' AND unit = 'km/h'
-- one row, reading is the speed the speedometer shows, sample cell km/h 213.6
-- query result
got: km/h 115
